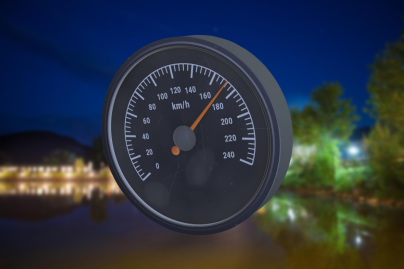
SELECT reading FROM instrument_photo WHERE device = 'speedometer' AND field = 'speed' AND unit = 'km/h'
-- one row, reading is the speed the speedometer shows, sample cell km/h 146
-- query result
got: km/h 172
